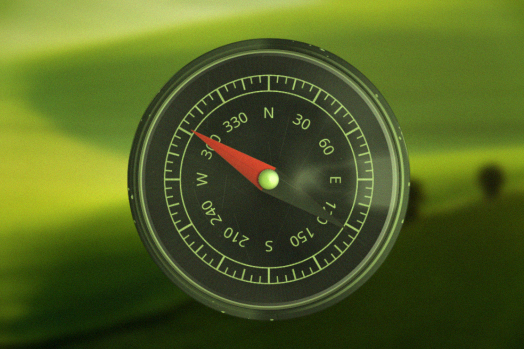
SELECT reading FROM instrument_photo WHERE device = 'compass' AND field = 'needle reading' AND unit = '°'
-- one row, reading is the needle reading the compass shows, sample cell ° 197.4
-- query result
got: ° 302.5
